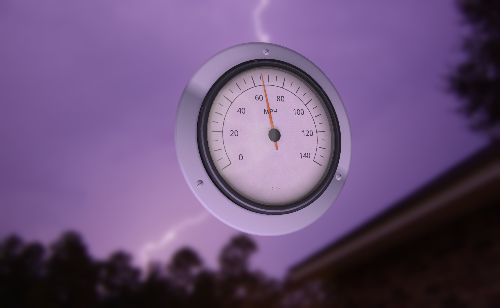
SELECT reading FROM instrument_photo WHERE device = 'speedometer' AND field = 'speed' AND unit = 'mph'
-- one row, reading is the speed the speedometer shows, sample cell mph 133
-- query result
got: mph 65
